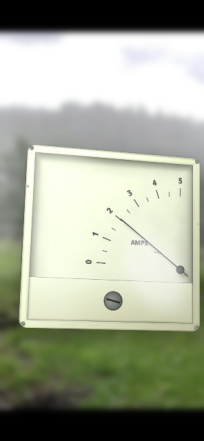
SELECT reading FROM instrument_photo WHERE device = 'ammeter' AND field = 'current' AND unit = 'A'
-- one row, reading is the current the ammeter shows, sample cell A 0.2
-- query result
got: A 2
